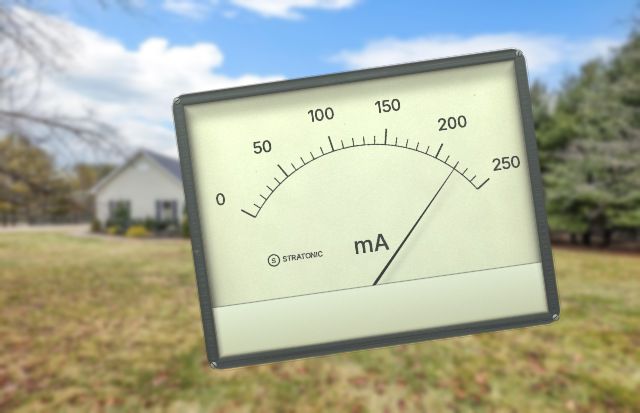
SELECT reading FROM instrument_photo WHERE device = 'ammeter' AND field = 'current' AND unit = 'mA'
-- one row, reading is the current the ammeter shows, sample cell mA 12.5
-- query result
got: mA 220
